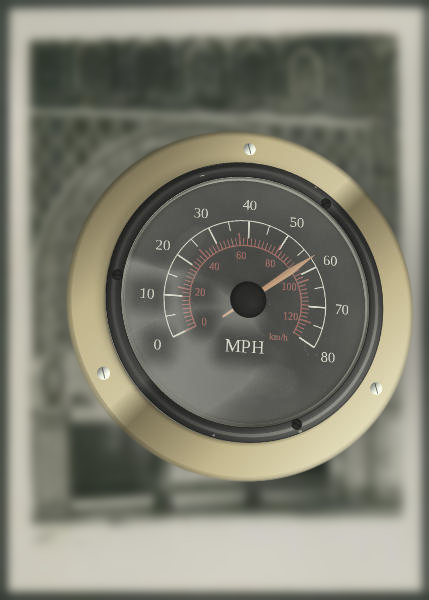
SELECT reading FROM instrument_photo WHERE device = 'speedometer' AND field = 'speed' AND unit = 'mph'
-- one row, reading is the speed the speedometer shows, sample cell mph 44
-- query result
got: mph 57.5
